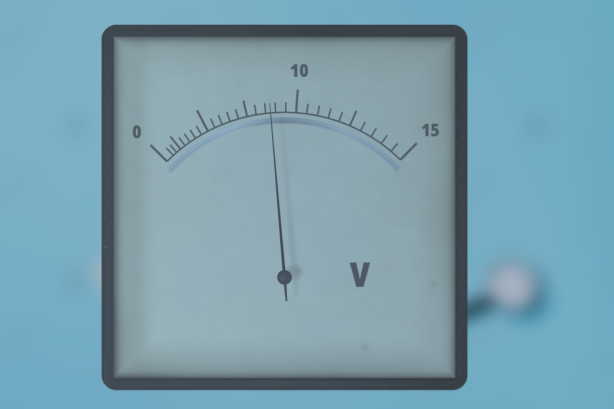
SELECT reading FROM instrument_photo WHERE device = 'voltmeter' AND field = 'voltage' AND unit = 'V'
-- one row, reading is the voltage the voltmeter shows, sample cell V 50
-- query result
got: V 8.75
